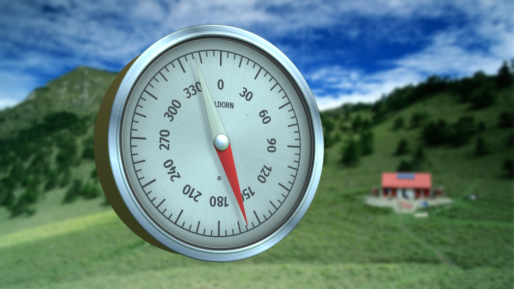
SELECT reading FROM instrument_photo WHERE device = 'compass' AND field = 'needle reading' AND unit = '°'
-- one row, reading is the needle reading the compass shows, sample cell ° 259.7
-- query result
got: ° 160
